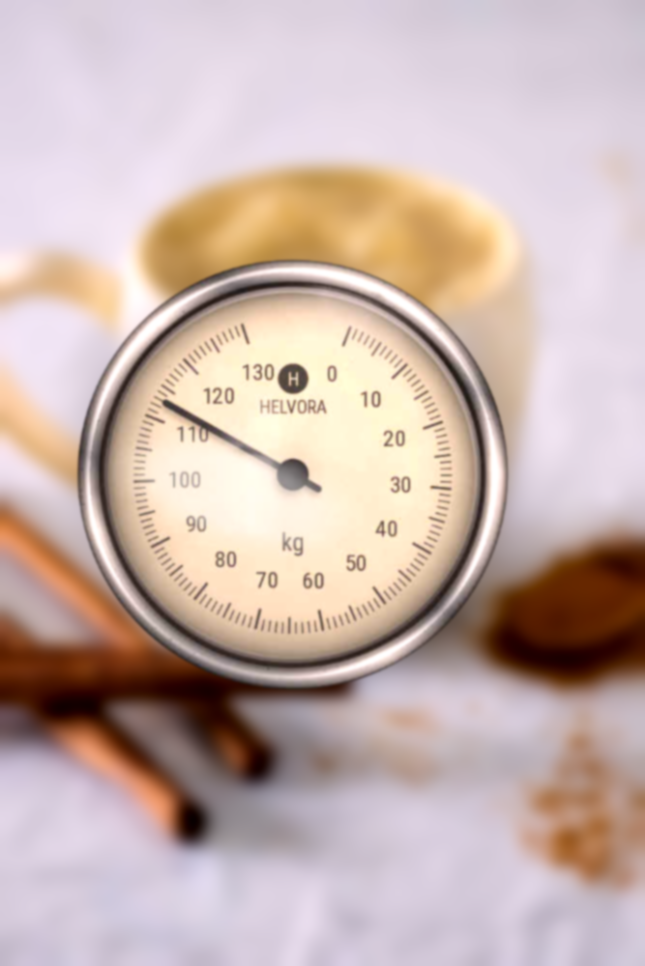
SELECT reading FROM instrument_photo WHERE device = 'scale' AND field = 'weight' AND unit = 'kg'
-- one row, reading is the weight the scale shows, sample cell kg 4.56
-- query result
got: kg 113
